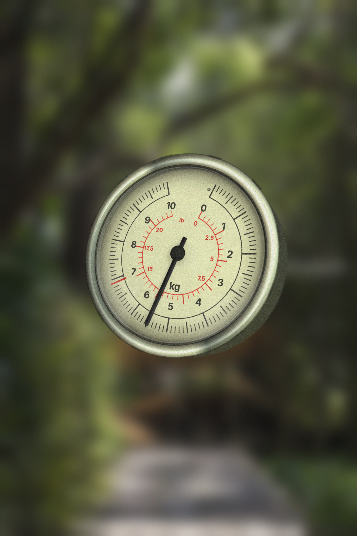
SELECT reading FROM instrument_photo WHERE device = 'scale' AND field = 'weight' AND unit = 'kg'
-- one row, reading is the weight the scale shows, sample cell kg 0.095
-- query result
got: kg 5.5
